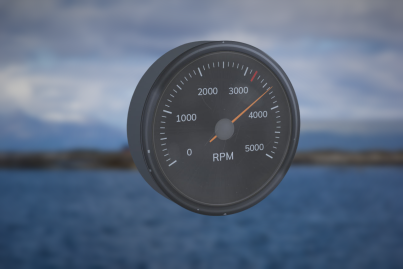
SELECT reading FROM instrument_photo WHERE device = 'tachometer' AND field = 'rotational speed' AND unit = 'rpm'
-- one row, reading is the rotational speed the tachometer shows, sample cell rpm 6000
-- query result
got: rpm 3600
